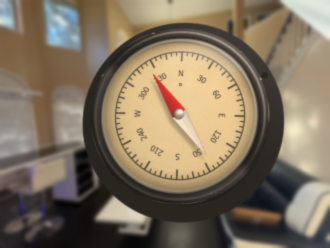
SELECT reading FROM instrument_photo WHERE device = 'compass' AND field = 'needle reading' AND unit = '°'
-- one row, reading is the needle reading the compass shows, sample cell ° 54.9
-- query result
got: ° 325
